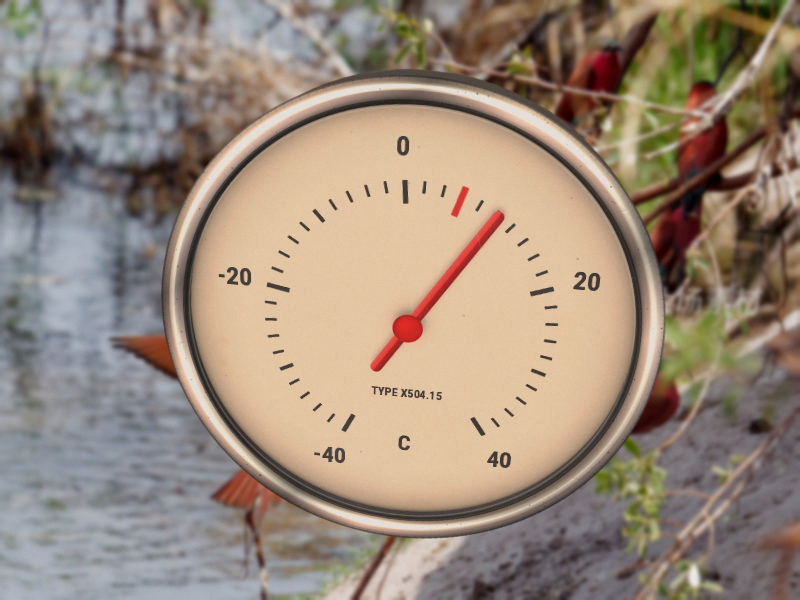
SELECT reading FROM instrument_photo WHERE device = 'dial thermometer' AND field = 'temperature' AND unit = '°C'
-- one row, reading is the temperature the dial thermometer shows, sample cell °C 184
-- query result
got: °C 10
